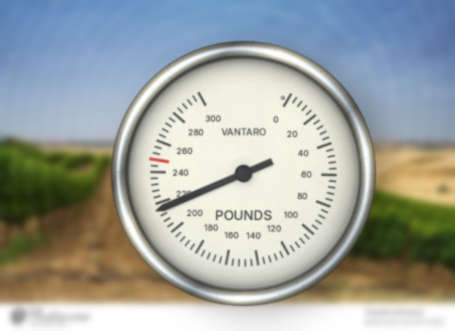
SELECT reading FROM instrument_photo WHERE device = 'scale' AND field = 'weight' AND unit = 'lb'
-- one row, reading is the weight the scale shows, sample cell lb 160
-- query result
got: lb 216
